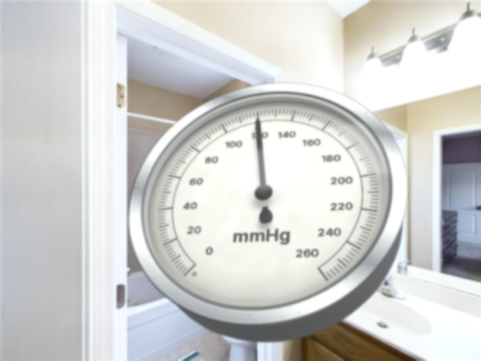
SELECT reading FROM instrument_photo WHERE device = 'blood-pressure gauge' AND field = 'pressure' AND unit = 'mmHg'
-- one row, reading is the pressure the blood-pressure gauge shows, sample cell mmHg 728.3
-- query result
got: mmHg 120
